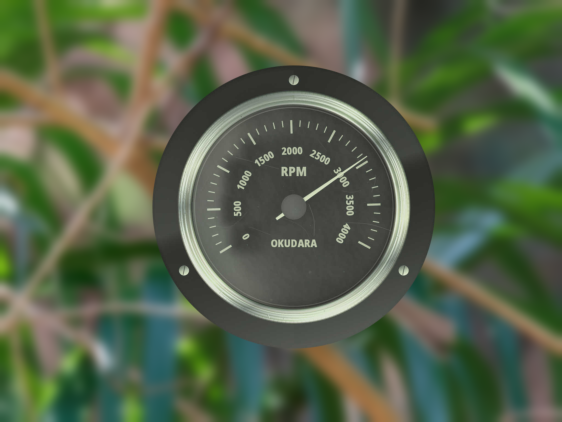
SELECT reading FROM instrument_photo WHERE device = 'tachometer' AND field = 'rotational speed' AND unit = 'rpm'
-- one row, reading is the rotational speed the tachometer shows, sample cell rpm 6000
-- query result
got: rpm 2950
